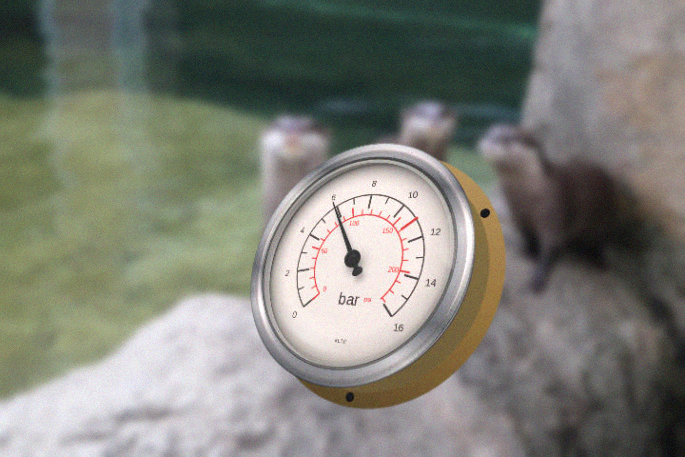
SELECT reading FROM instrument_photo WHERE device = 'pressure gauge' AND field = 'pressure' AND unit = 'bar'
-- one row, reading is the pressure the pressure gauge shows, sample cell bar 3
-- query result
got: bar 6
